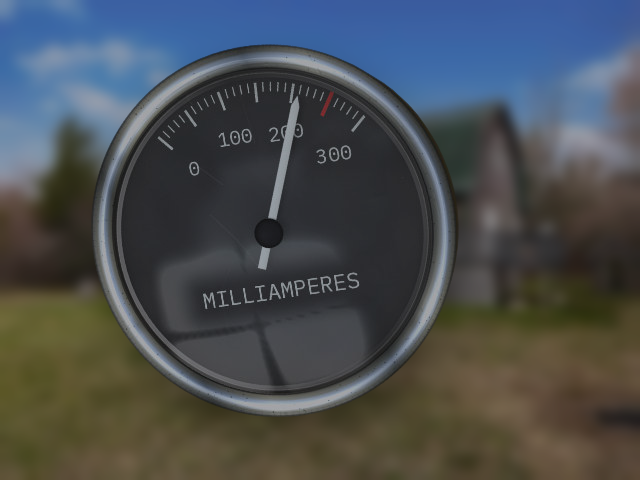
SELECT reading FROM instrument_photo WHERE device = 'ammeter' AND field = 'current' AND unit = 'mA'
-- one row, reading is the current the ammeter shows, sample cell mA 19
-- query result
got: mA 210
